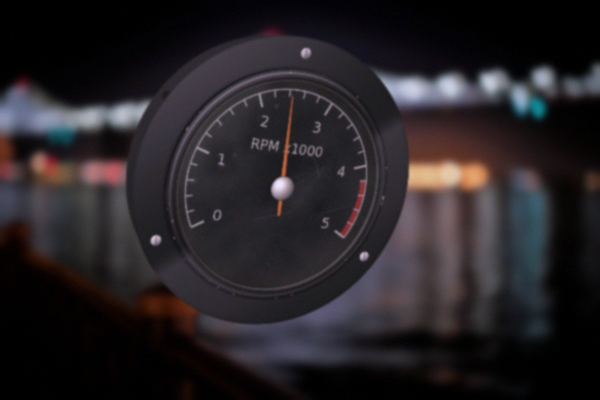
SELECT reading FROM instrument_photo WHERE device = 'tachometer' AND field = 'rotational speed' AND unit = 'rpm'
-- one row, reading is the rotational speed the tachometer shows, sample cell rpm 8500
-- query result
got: rpm 2400
